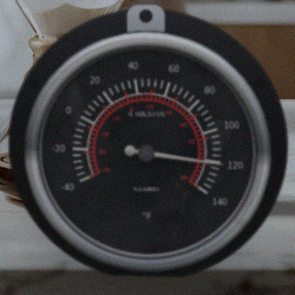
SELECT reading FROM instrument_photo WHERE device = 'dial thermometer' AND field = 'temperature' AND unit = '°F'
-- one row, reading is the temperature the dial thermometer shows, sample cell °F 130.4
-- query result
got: °F 120
